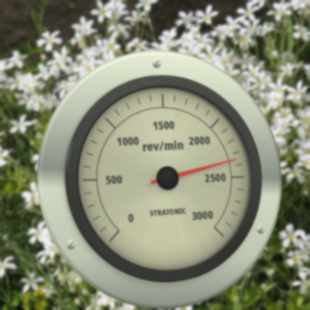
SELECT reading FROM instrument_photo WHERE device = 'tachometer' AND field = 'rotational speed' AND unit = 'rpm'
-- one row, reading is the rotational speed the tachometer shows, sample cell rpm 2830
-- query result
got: rpm 2350
